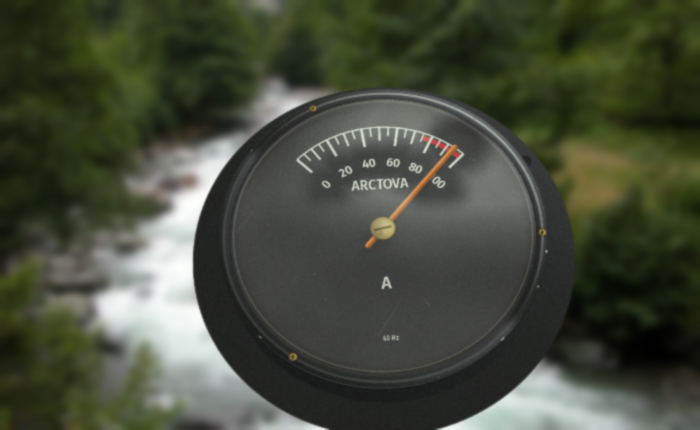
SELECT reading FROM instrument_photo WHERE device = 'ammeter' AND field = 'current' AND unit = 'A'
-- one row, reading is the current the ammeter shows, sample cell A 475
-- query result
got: A 95
